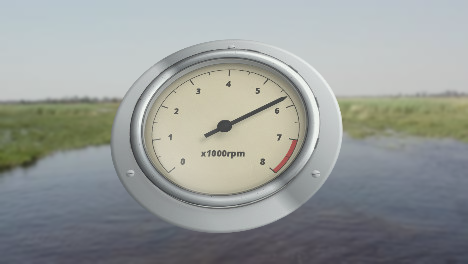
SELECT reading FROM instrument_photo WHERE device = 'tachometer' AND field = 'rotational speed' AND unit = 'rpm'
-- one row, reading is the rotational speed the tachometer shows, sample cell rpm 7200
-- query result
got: rpm 5750
